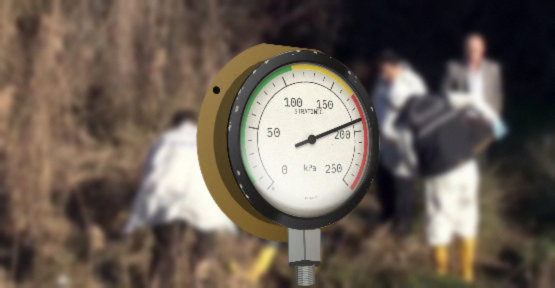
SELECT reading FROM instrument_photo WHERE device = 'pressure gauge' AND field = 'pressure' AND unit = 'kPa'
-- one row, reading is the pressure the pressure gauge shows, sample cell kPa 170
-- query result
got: kPa 190
